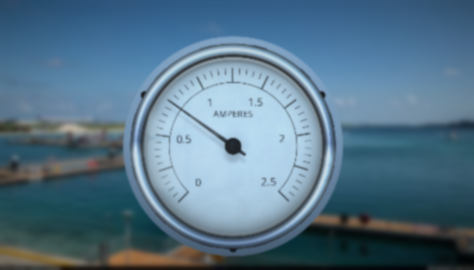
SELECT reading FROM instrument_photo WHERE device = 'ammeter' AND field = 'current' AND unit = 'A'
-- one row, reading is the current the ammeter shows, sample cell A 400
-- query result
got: A 0.75
